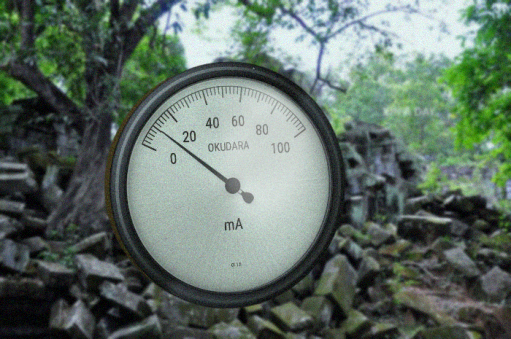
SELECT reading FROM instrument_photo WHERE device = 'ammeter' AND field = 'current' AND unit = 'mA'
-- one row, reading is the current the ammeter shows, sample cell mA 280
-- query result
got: mA 10
